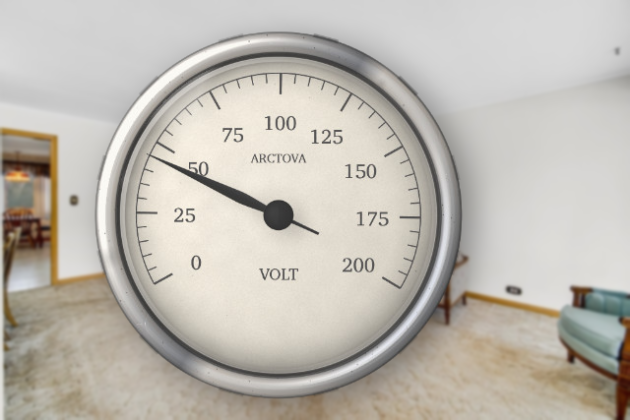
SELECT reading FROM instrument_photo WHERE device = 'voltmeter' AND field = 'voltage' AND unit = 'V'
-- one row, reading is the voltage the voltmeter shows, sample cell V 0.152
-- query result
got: V 45
